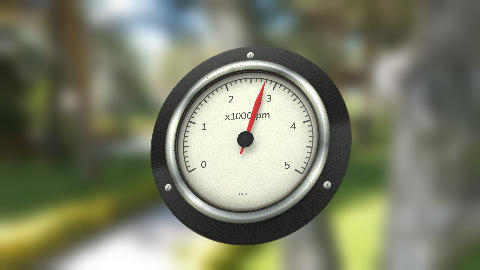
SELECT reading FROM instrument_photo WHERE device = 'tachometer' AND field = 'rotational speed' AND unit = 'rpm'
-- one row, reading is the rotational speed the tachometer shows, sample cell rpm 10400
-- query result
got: rpm 2800
